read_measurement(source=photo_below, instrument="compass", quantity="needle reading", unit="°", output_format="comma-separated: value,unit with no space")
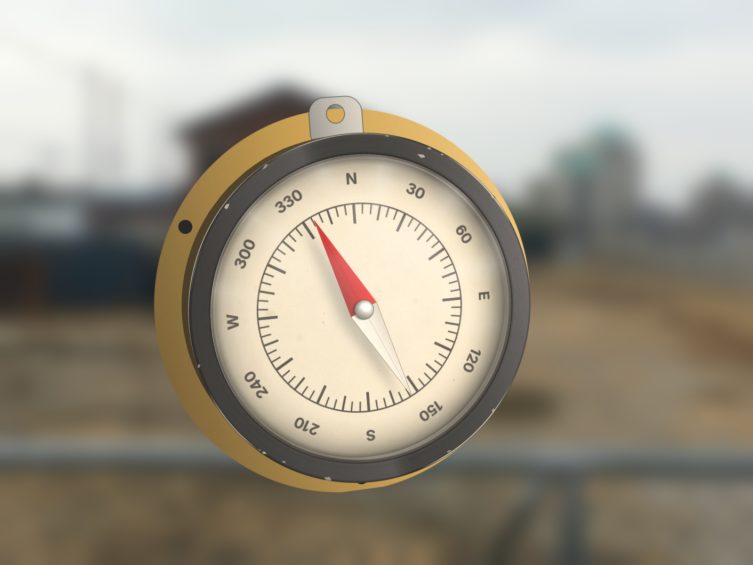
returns 335,°
